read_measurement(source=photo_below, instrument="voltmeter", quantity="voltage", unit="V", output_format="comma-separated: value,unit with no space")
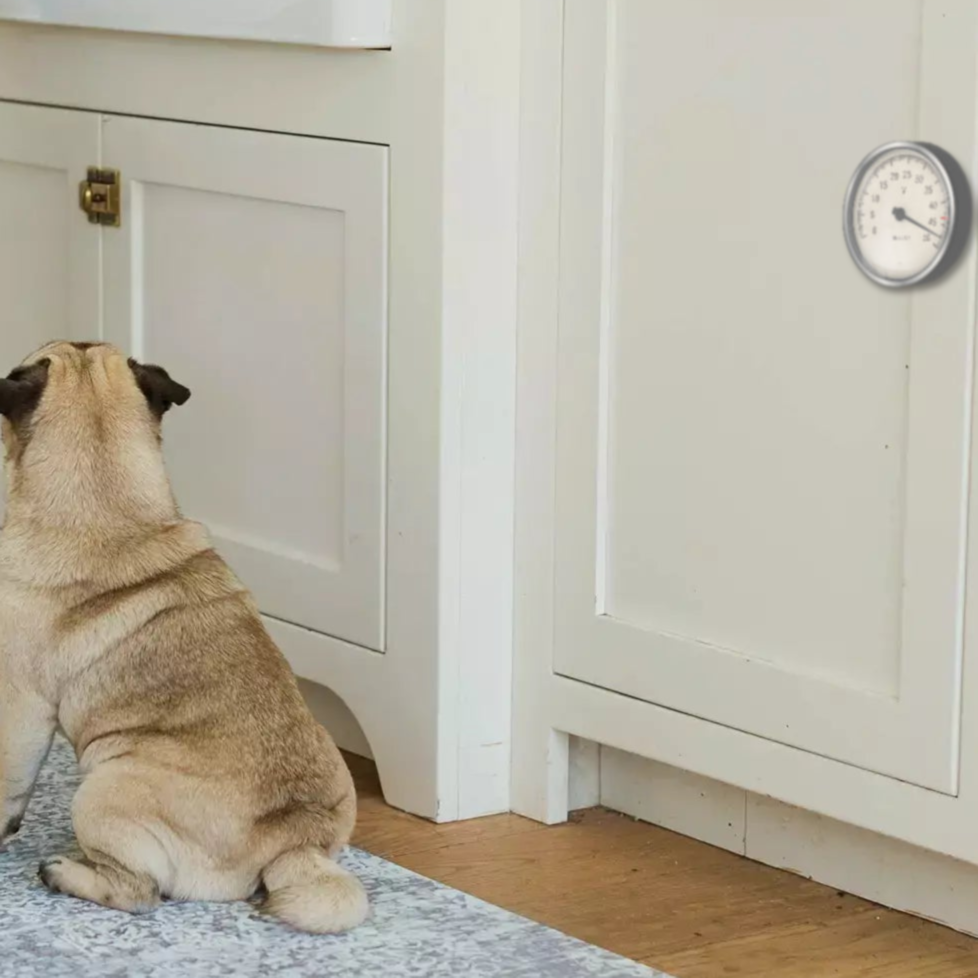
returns 47.5,V
